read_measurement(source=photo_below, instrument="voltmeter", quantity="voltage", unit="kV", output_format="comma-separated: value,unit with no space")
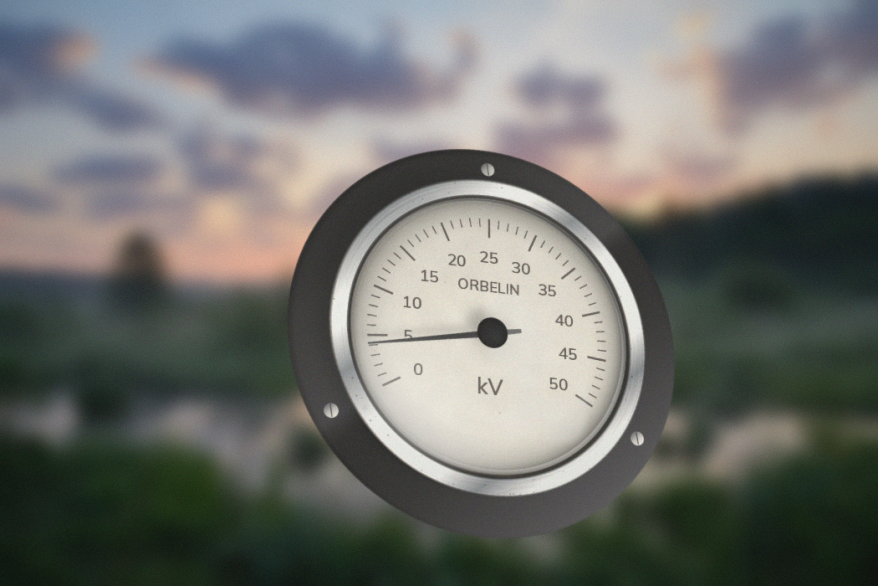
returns 4,kV
